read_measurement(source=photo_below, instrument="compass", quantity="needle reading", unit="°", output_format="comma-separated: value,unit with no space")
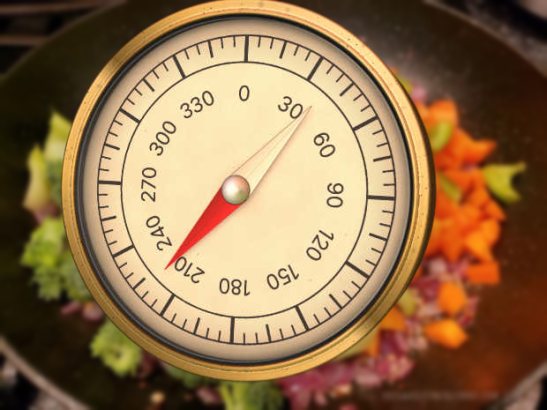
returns 220,°
